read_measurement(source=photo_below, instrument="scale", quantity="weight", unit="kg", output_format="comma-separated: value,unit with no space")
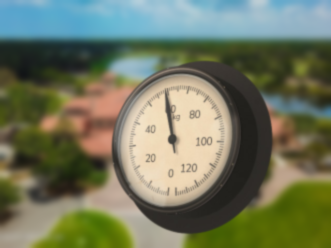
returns 60,kg
